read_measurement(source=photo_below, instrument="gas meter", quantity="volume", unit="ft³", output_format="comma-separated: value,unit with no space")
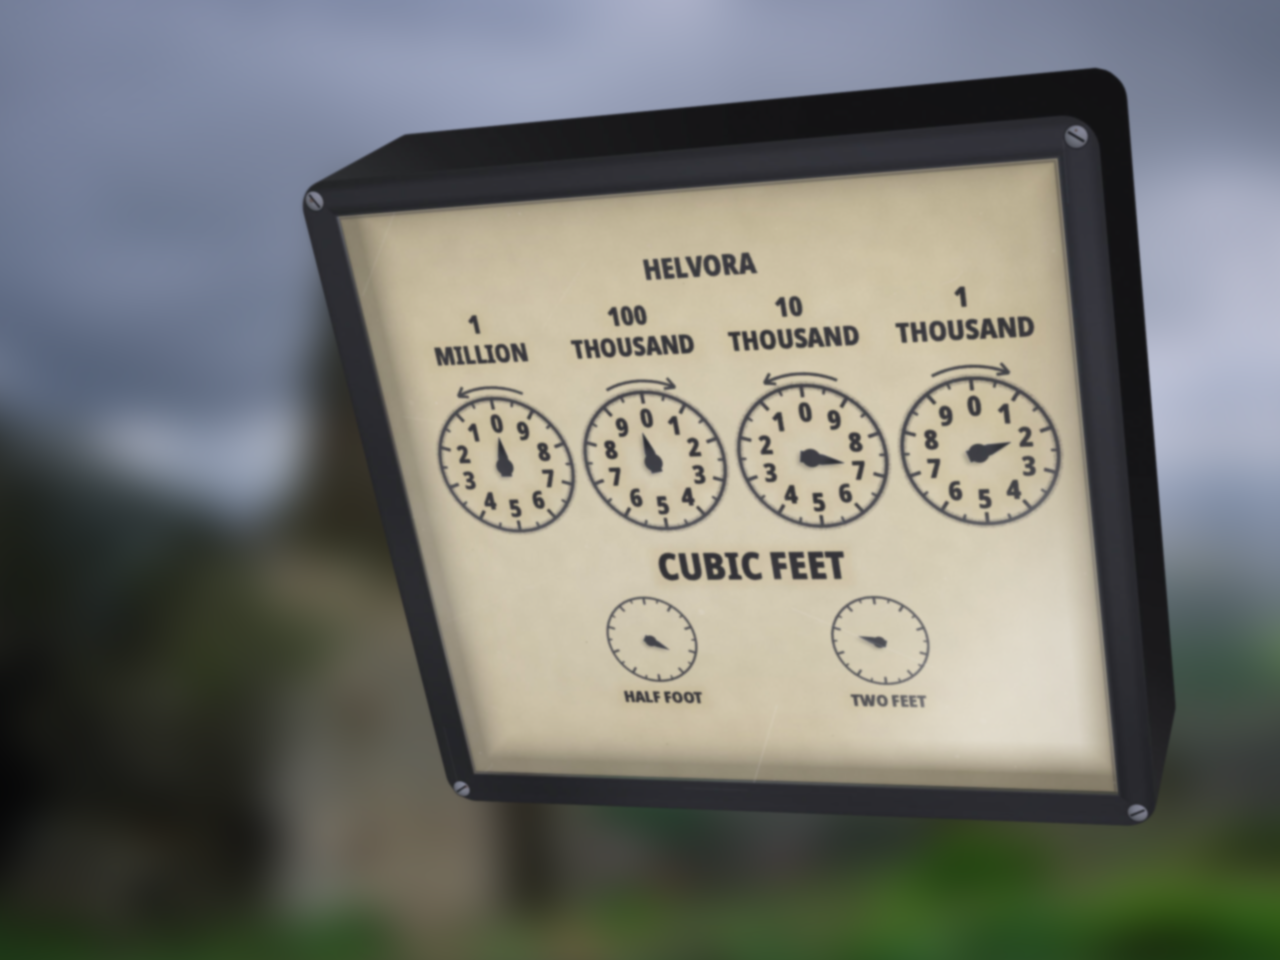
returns 997200,ft³
